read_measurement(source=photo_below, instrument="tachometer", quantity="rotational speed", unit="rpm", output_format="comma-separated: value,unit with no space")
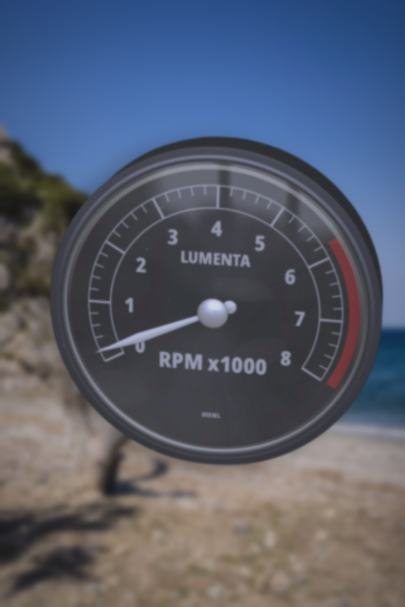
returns 200,rpm
